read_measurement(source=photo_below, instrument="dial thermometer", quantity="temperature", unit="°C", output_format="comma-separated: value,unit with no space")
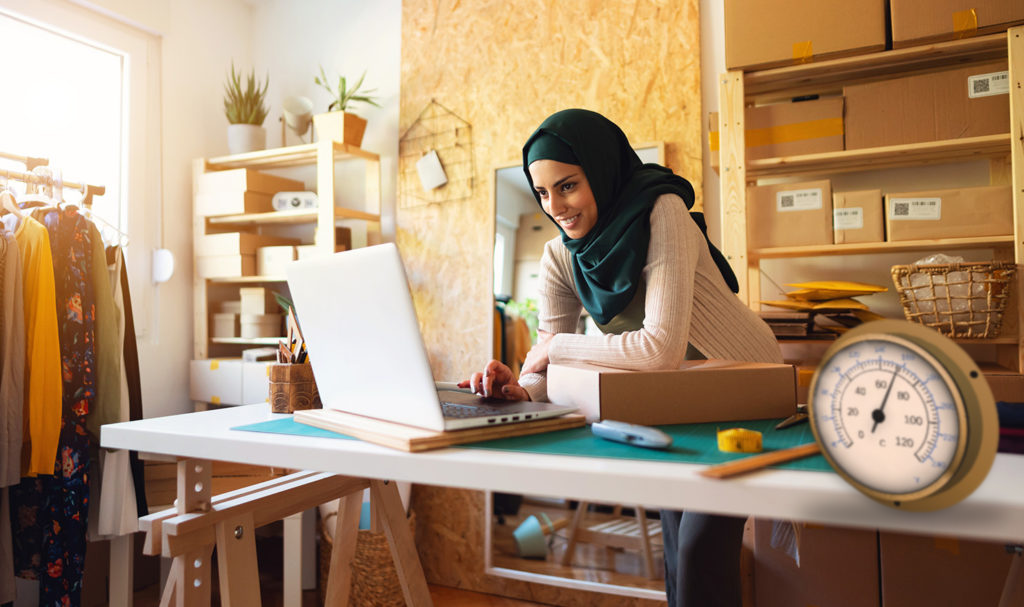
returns 70,°C
